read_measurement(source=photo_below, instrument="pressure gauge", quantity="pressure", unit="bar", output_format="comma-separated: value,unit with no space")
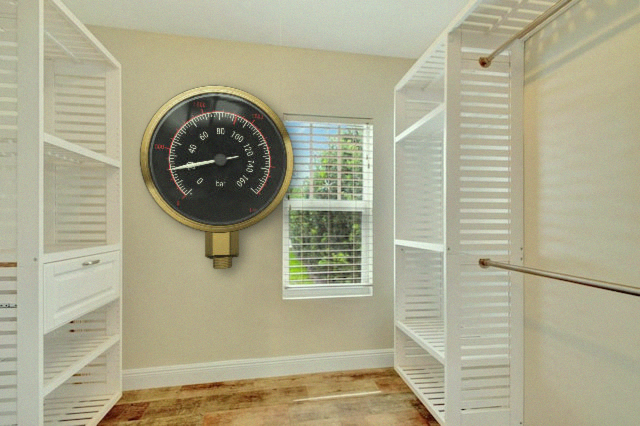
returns 20,bar
